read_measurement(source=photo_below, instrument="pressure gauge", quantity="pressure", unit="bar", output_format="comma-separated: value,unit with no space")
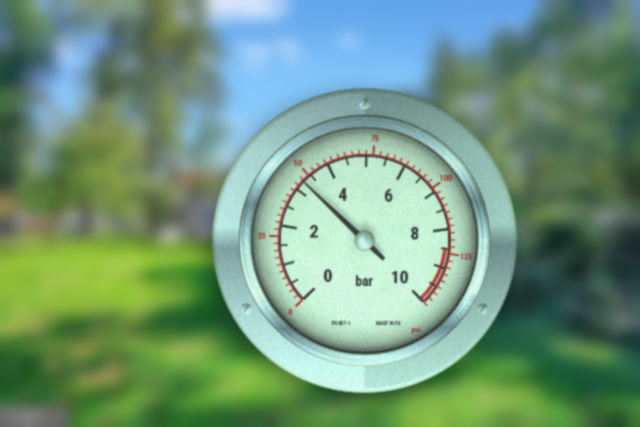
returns 3.25,bar
